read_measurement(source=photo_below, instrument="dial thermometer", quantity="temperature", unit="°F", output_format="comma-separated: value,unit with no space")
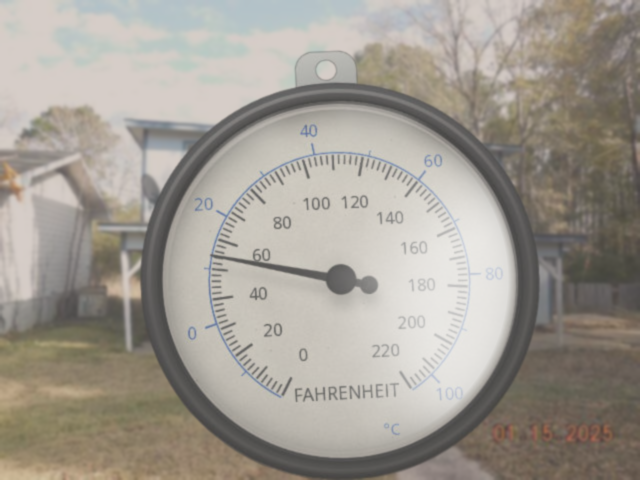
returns 54,°F
